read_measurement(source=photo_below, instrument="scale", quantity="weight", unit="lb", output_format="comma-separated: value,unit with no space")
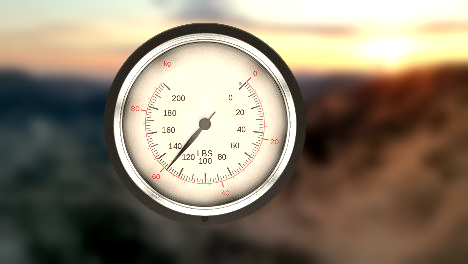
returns 130,lb
